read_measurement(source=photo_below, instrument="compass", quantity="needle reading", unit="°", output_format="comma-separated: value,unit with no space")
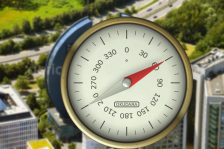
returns 60,°
